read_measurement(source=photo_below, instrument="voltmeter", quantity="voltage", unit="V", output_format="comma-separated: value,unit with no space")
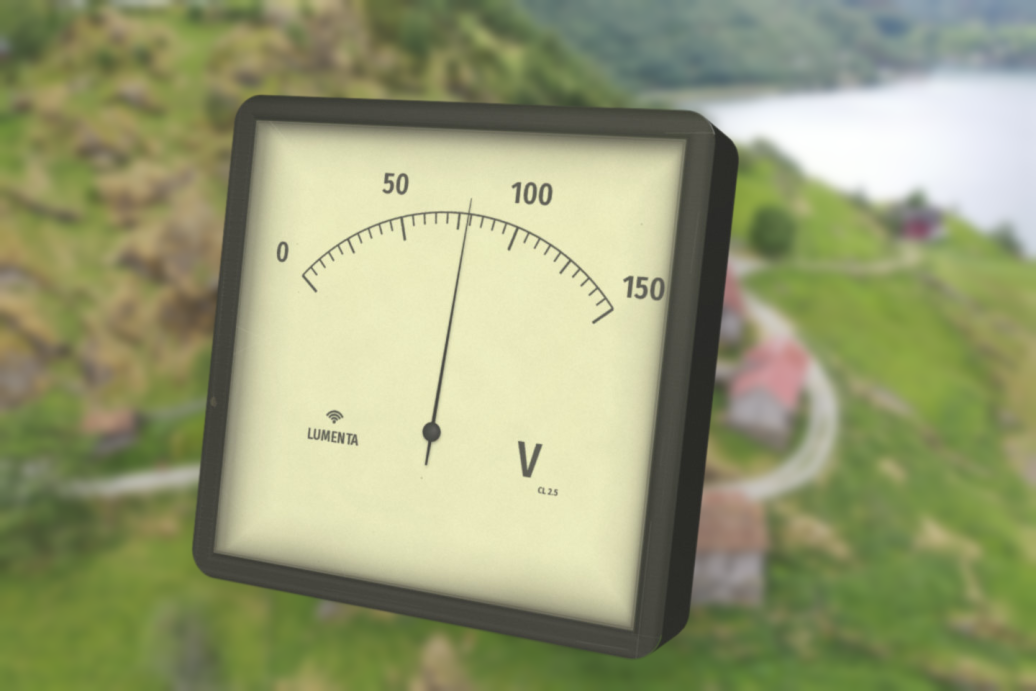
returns 80,V
